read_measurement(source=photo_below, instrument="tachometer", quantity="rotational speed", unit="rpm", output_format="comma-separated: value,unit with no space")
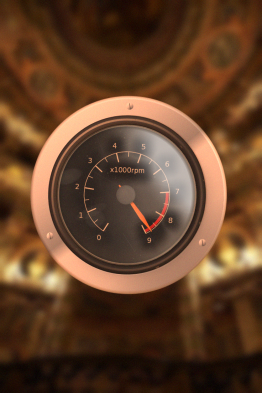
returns 8750,rpm
